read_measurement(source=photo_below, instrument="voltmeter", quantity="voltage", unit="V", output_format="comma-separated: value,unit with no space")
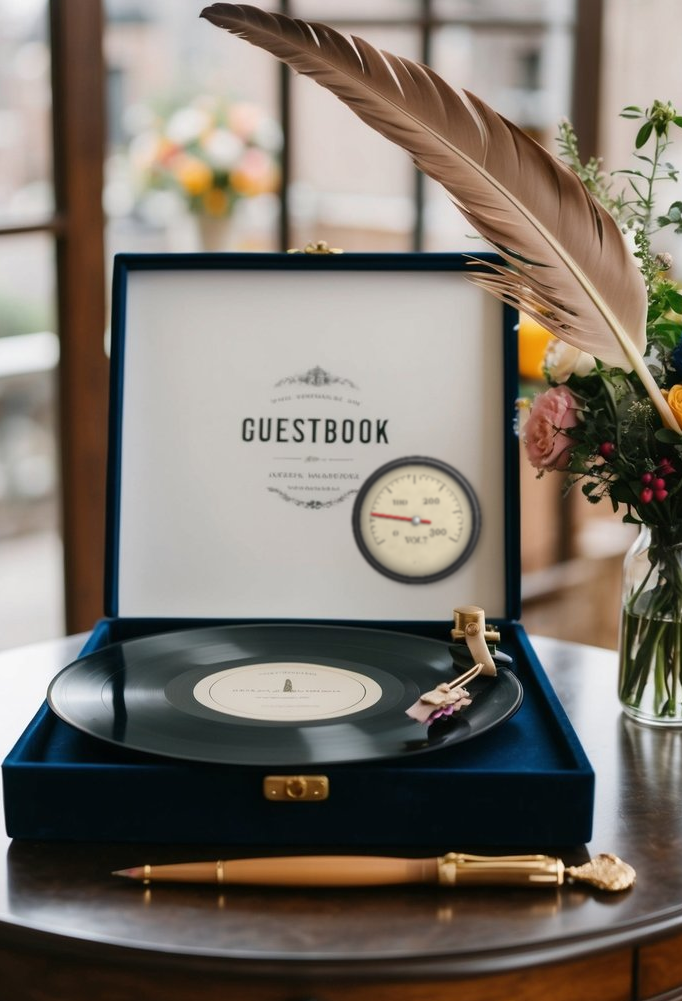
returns 50,V
